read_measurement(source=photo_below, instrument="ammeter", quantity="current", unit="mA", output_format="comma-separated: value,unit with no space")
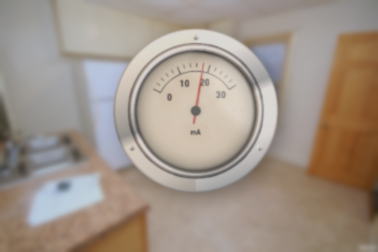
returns 18,mA
